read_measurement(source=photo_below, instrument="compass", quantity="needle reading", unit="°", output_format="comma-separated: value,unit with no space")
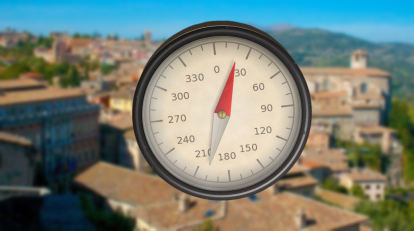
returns 20,°
